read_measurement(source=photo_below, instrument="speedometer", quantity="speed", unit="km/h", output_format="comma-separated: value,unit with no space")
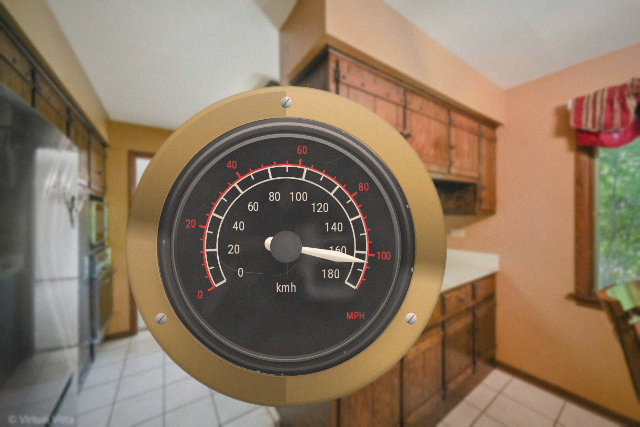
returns 165,km/h
